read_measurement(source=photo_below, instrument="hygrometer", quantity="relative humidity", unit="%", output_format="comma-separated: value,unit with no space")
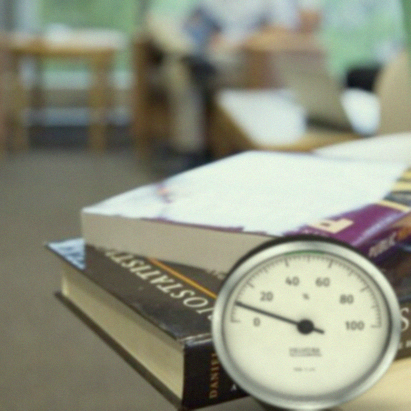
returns 10,%
